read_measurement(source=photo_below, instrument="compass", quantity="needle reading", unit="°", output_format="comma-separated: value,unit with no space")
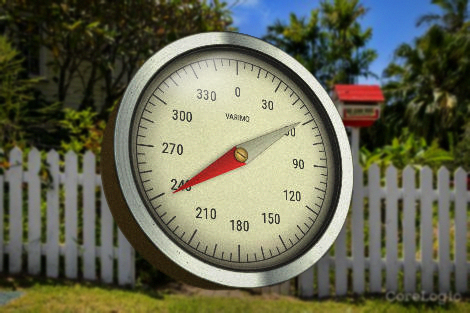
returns 237.5,°
